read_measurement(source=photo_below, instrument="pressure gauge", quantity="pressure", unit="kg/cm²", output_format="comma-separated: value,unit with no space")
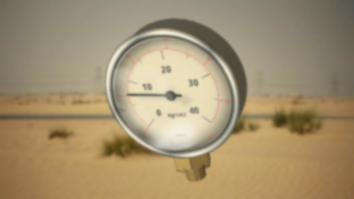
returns 7.5,kg/cm²
